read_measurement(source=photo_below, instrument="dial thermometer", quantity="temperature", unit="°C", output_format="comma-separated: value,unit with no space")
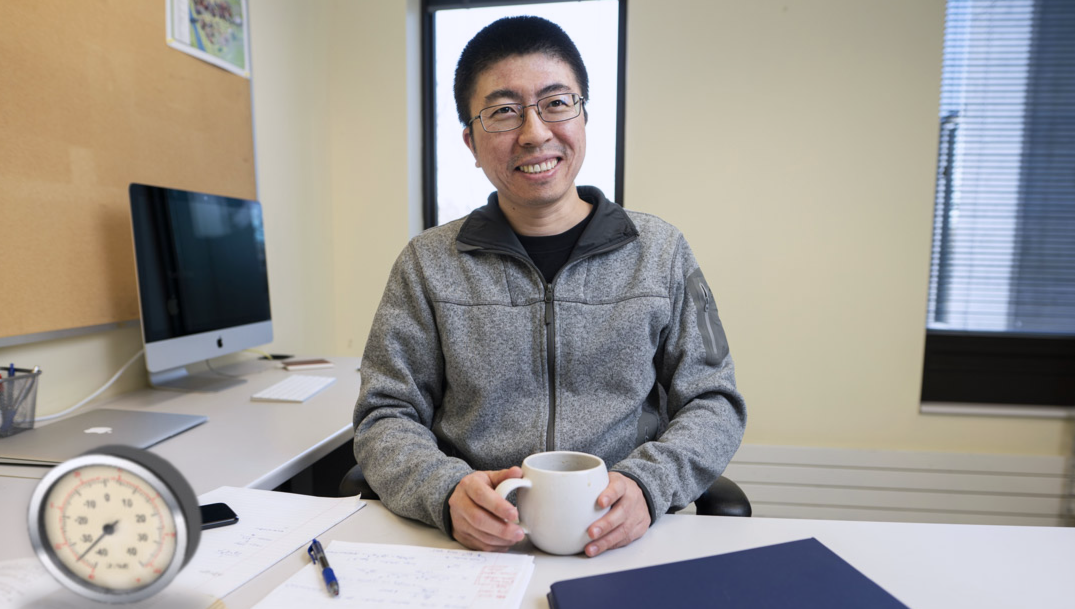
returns -35,°C
